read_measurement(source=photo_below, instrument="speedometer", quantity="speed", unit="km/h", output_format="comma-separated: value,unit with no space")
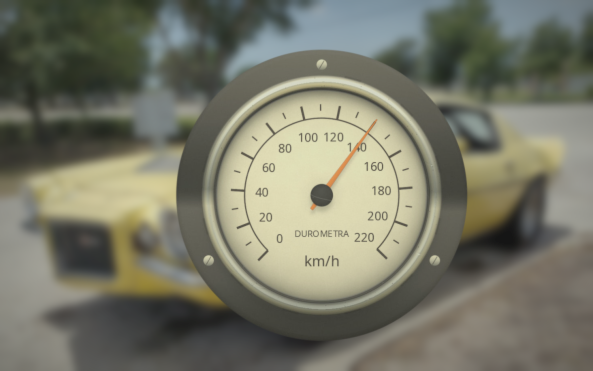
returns 140,km/h
